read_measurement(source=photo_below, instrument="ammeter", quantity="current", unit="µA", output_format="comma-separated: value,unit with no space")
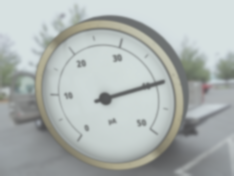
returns 40,µA
